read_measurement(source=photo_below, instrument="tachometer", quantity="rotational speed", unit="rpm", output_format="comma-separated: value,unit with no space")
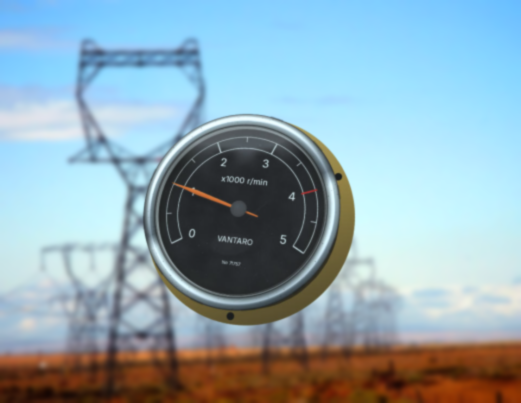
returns 1000,rpm
